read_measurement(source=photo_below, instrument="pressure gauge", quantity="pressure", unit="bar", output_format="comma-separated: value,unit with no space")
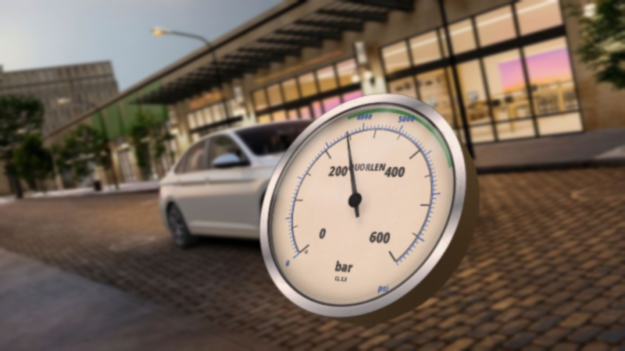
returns 250,bar
